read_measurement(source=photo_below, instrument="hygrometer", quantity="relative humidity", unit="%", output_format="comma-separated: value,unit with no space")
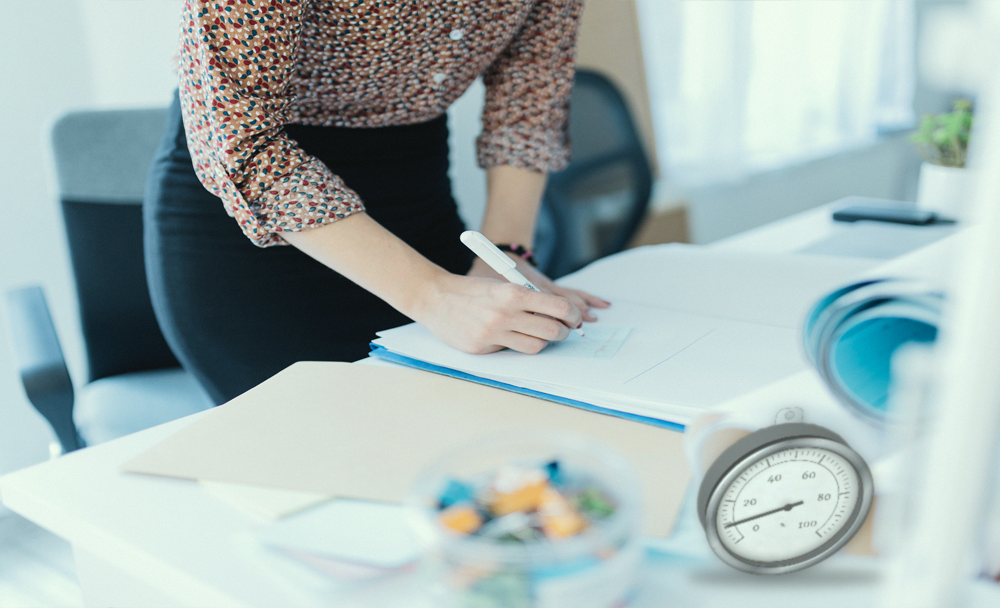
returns 10,%
